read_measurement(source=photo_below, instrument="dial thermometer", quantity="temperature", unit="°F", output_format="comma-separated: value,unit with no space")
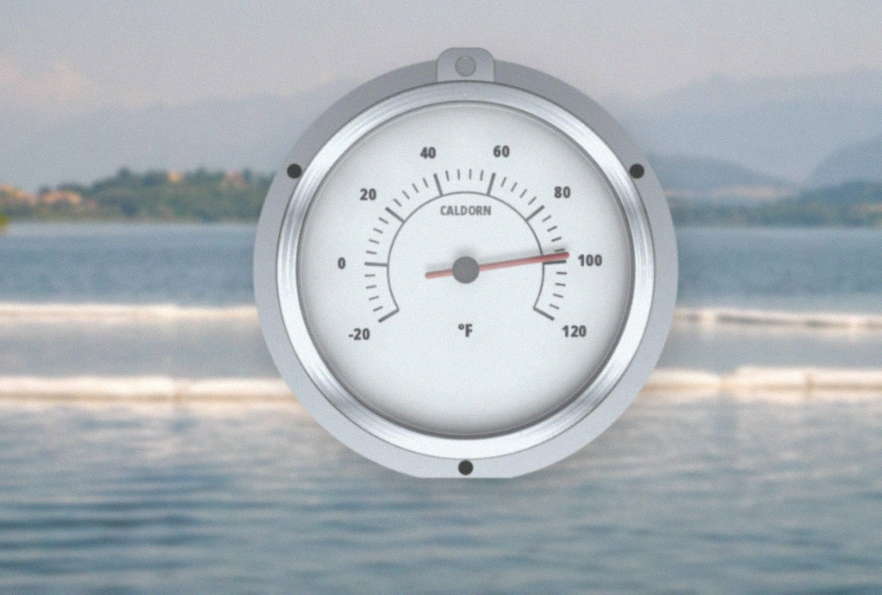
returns 98,°F
